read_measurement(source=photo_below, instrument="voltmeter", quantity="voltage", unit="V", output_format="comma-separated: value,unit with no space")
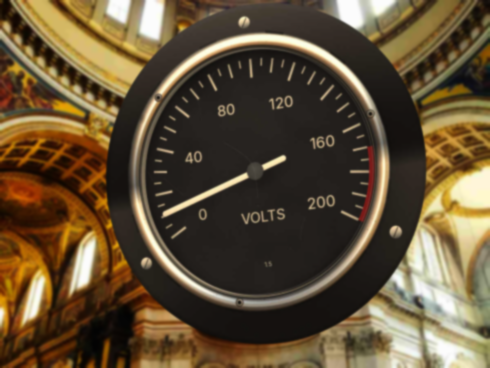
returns 10,V
